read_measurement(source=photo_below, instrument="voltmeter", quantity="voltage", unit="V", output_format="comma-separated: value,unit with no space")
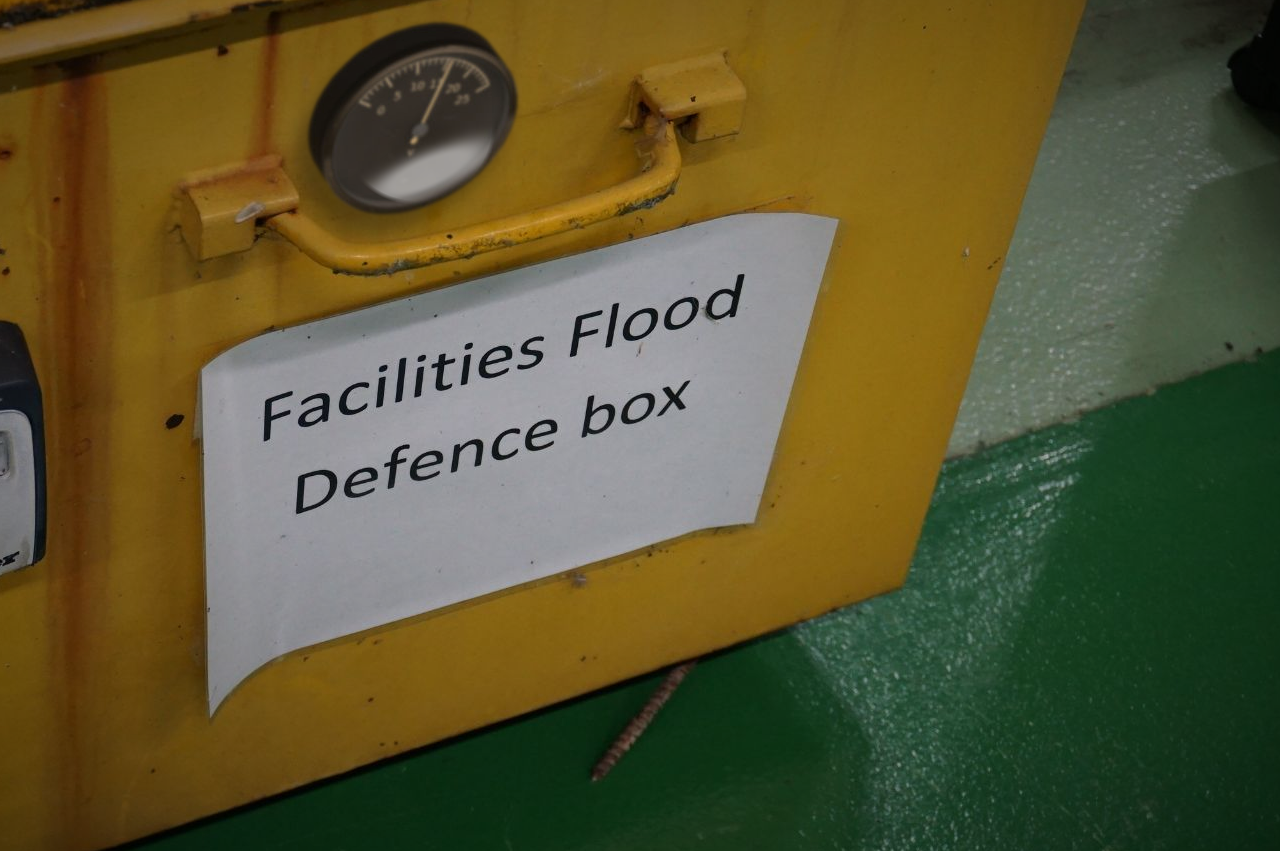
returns 15,V
